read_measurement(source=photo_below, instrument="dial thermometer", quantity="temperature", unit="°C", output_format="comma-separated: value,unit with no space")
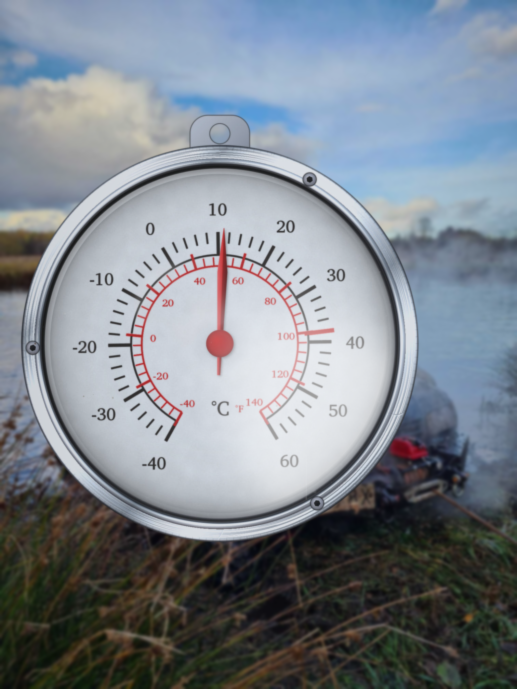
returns 11,°C
